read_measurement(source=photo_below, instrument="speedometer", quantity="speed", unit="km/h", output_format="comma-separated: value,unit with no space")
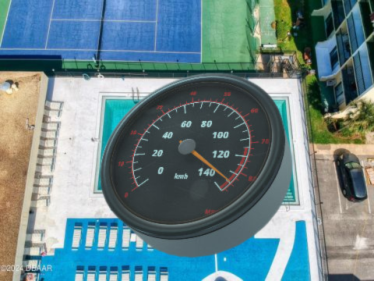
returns 135,km/h
